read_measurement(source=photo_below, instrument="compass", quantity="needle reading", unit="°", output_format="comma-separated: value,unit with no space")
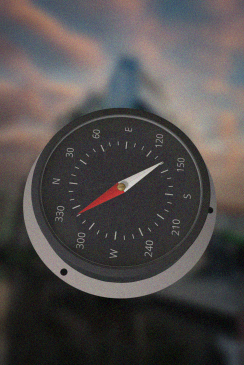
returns 320,°
